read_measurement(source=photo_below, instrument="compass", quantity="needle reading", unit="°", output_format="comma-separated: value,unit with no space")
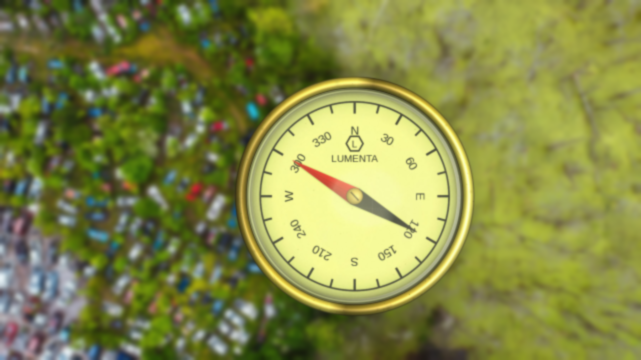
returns 300,°
